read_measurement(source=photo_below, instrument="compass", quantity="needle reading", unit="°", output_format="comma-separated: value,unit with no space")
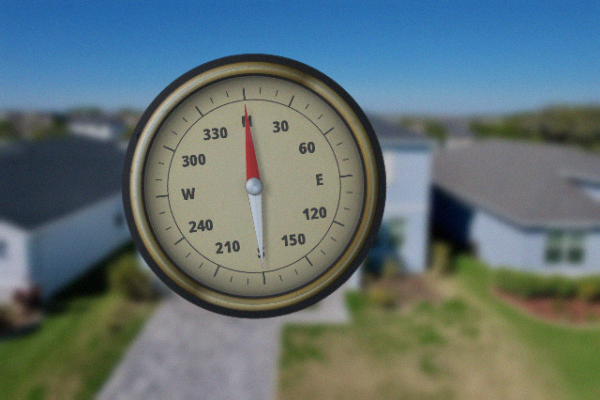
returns 0,°
